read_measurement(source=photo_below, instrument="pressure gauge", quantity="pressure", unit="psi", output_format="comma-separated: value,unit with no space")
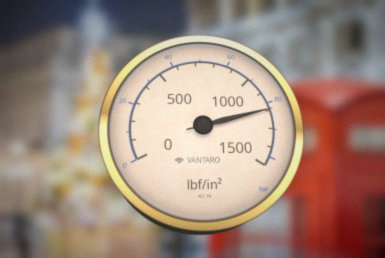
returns 1200,psi
